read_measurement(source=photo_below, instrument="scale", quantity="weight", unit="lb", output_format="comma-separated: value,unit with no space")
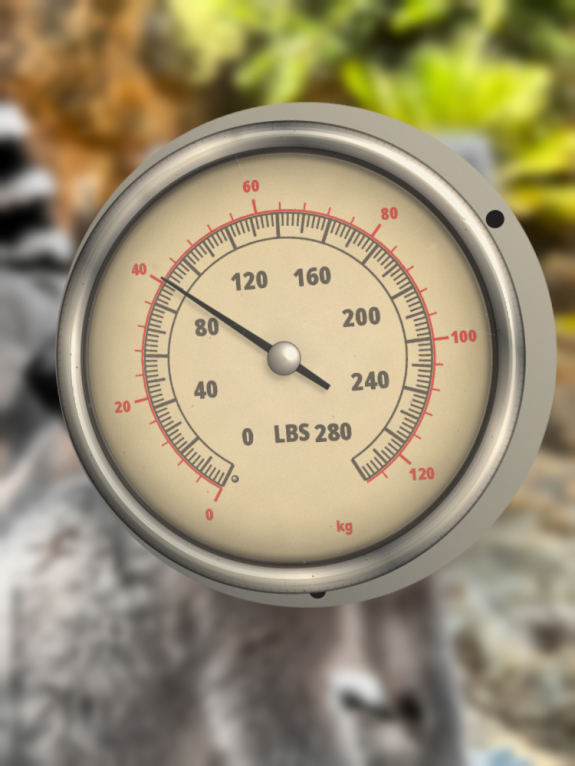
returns 90,lb
